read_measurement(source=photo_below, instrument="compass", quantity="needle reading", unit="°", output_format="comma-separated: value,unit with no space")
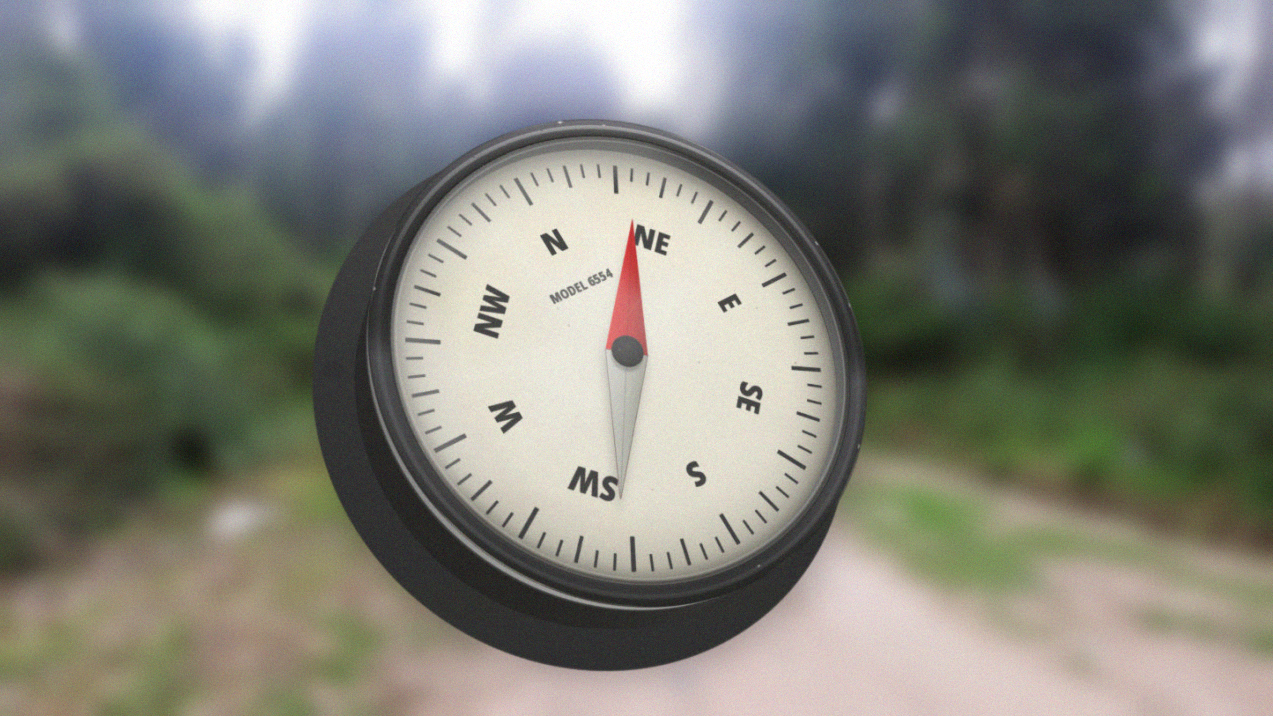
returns 35,°
